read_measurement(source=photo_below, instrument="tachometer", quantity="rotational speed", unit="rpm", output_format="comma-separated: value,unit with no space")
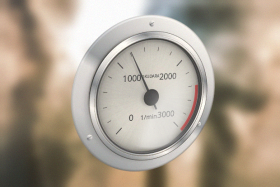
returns 1200,rpm
